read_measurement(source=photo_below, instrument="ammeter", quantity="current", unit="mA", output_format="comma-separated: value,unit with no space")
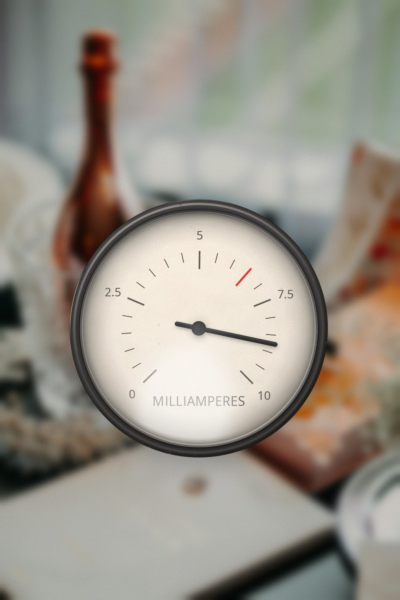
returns 8.75,mA
